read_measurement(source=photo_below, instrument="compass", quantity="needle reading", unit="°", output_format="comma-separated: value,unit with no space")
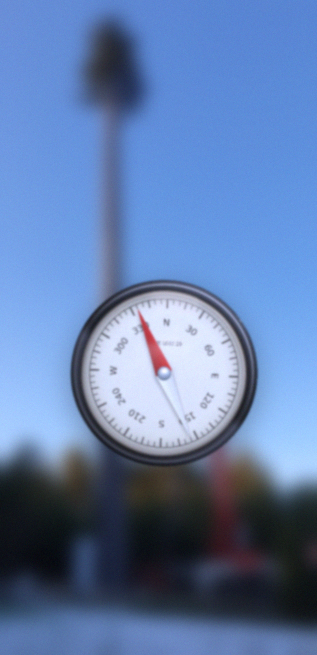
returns 335,°
